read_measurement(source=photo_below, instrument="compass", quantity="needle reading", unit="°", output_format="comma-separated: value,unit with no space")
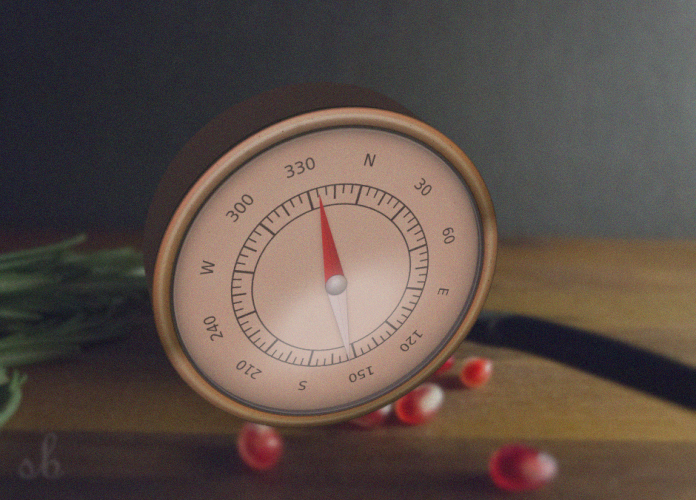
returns 335,°
